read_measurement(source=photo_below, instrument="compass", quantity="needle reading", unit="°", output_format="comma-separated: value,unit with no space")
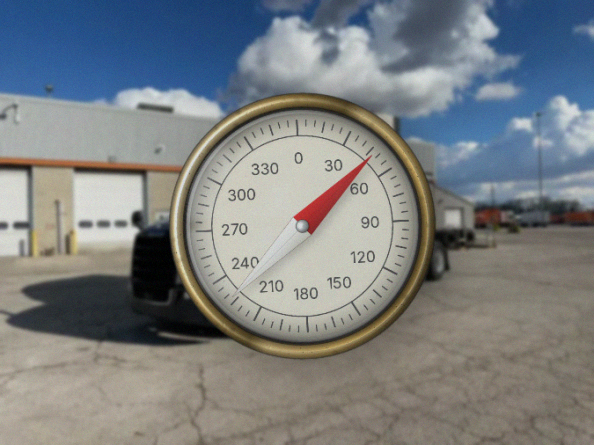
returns 47.5,°
